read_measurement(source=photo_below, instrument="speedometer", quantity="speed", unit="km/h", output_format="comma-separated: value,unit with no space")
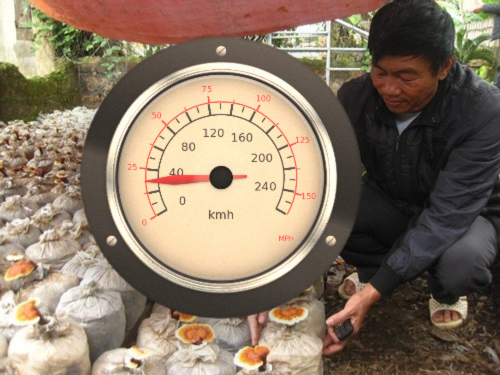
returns 30,km/h
